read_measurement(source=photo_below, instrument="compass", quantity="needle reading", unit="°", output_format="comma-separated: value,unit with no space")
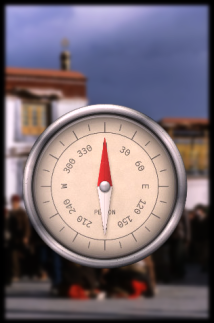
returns 0,°
